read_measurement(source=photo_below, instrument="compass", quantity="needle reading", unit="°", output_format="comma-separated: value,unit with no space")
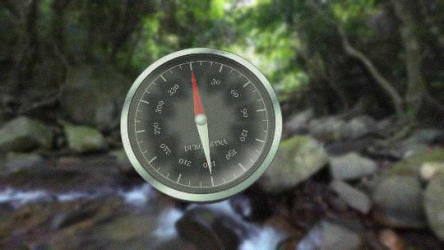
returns 0,°
